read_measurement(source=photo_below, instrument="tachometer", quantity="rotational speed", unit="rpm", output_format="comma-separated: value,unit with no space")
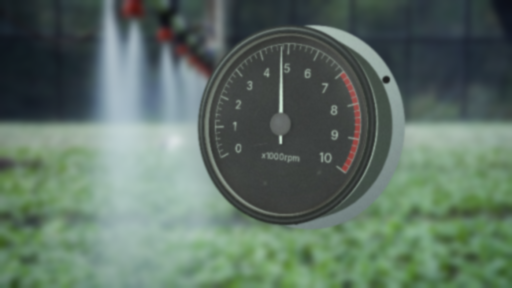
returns 4800,rpm
